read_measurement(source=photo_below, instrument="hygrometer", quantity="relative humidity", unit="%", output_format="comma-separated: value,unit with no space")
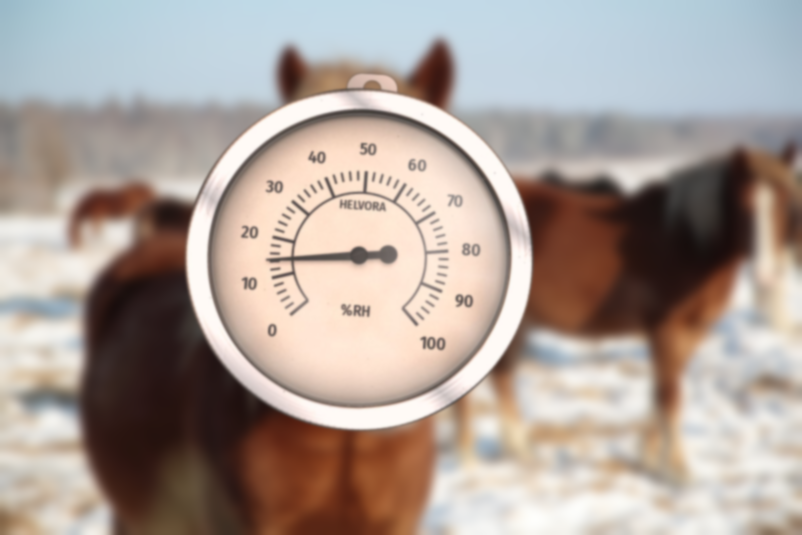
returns 14,%
